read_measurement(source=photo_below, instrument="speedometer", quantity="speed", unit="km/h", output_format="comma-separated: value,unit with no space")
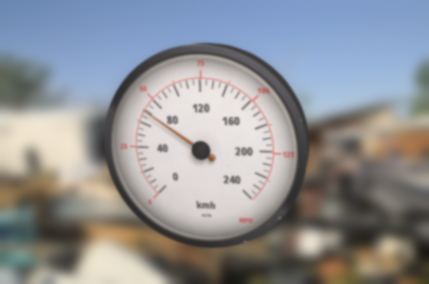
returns 70,km/h
